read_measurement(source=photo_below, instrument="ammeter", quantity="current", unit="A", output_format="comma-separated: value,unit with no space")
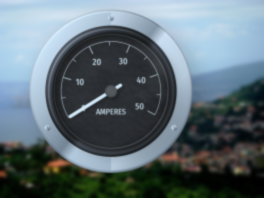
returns 0,A
